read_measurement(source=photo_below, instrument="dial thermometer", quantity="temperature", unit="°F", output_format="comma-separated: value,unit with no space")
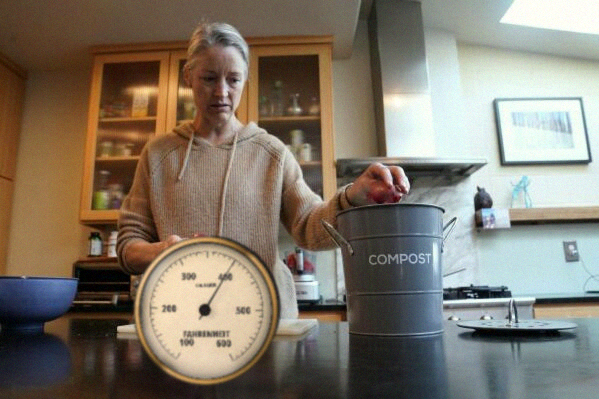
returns 400,°F
